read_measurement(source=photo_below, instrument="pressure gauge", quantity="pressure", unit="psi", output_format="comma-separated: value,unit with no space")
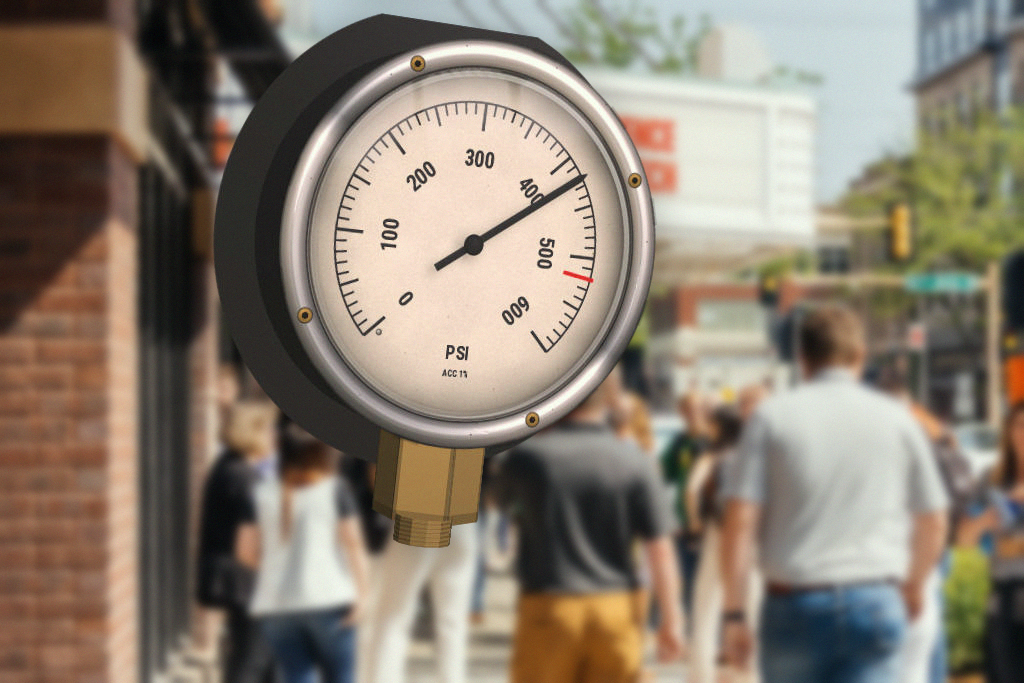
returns 420,psi
